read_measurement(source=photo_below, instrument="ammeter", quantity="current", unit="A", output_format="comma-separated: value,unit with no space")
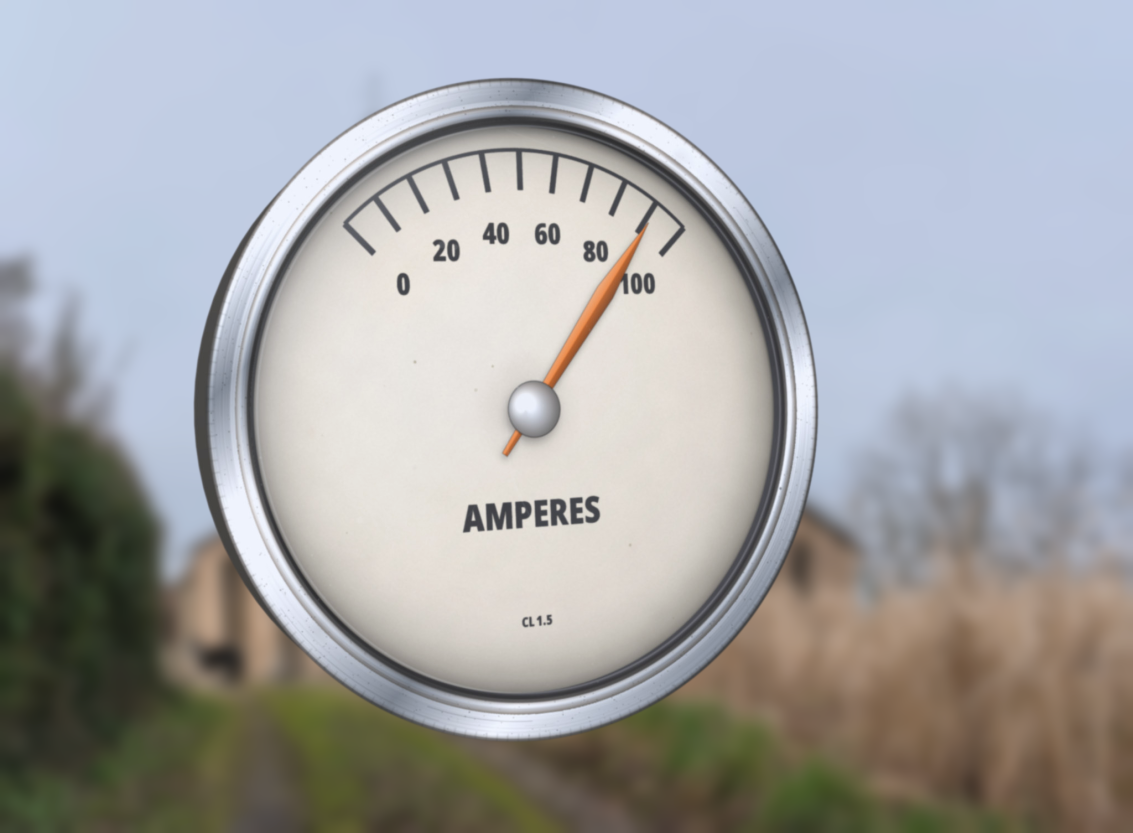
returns 90,A
